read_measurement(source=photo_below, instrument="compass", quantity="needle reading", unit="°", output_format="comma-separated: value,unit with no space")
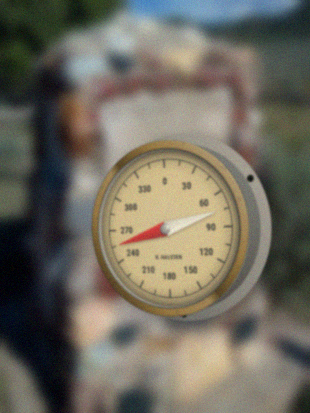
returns 255,°
